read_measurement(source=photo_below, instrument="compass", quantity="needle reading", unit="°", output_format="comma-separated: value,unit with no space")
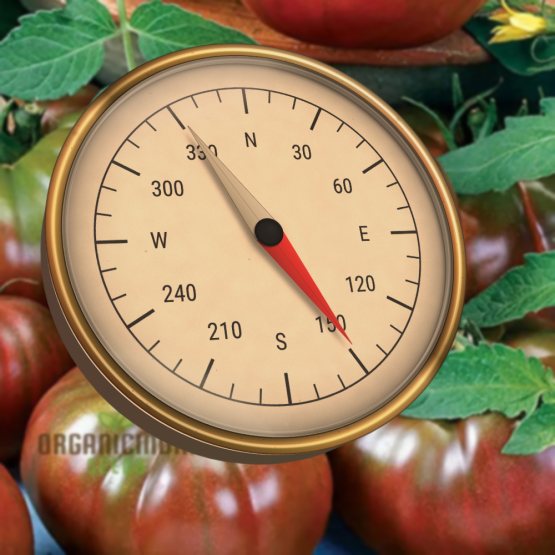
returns 150,°
